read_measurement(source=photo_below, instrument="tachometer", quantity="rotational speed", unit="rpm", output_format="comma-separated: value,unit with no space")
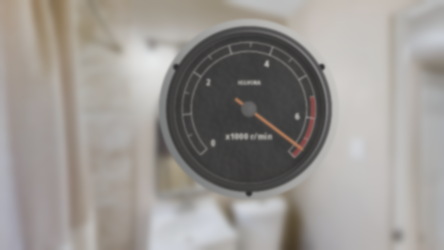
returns 6750,rpm
